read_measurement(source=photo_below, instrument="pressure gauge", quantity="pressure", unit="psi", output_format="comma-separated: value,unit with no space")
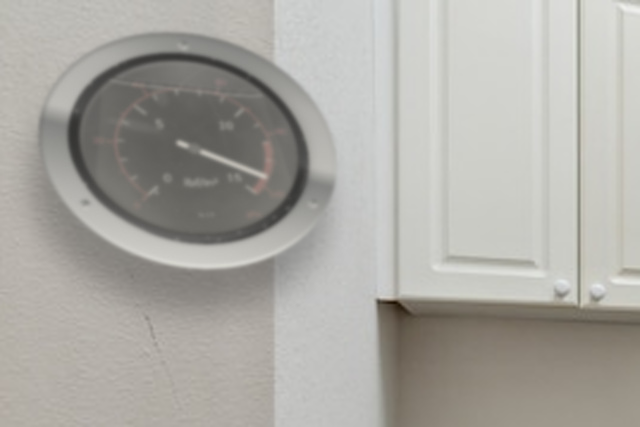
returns 14,psi
